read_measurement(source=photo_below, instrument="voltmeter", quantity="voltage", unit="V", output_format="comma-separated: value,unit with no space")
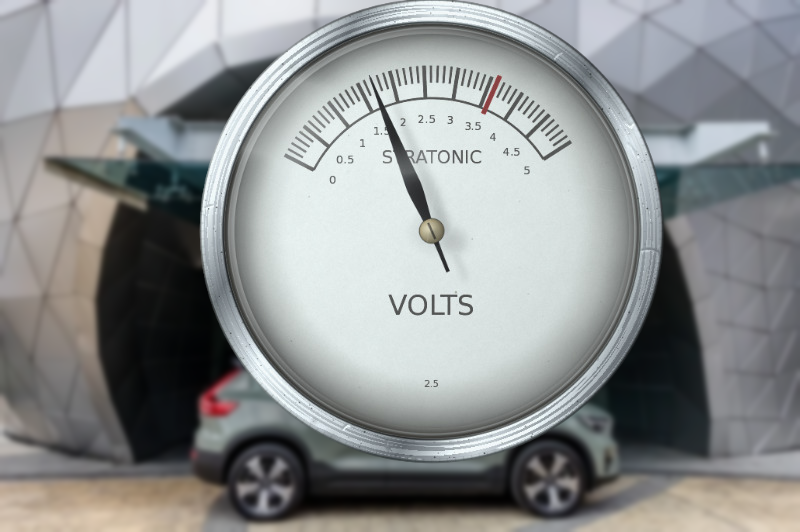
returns 1.7,V
